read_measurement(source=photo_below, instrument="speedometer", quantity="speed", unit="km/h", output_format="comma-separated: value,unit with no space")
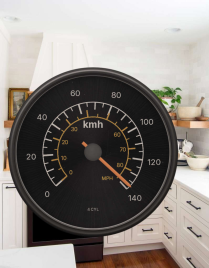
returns 137.5,km/h
